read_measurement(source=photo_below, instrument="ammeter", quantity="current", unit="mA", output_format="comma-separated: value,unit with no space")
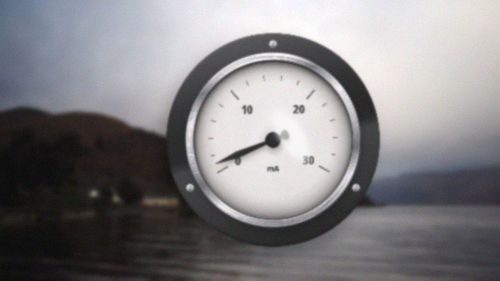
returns 1,mA
